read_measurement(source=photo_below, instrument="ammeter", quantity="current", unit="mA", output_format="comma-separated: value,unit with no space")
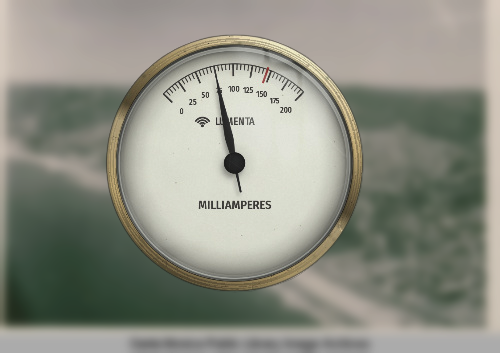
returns 75,mA
